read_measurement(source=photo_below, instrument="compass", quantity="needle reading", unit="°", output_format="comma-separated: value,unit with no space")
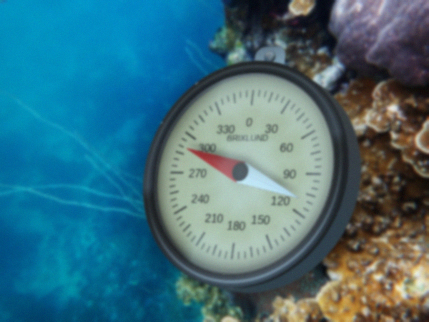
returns 290,°
